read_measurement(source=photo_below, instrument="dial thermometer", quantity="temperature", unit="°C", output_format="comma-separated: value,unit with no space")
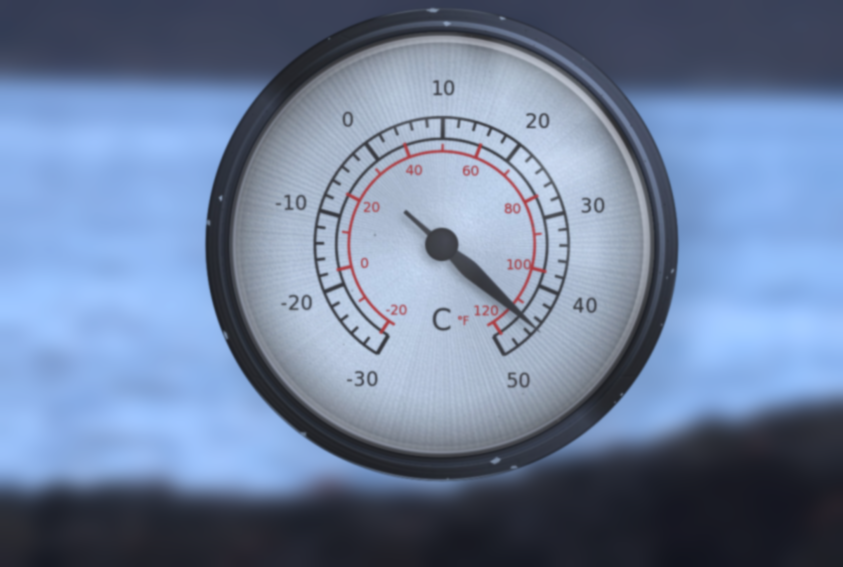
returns 45,°C
